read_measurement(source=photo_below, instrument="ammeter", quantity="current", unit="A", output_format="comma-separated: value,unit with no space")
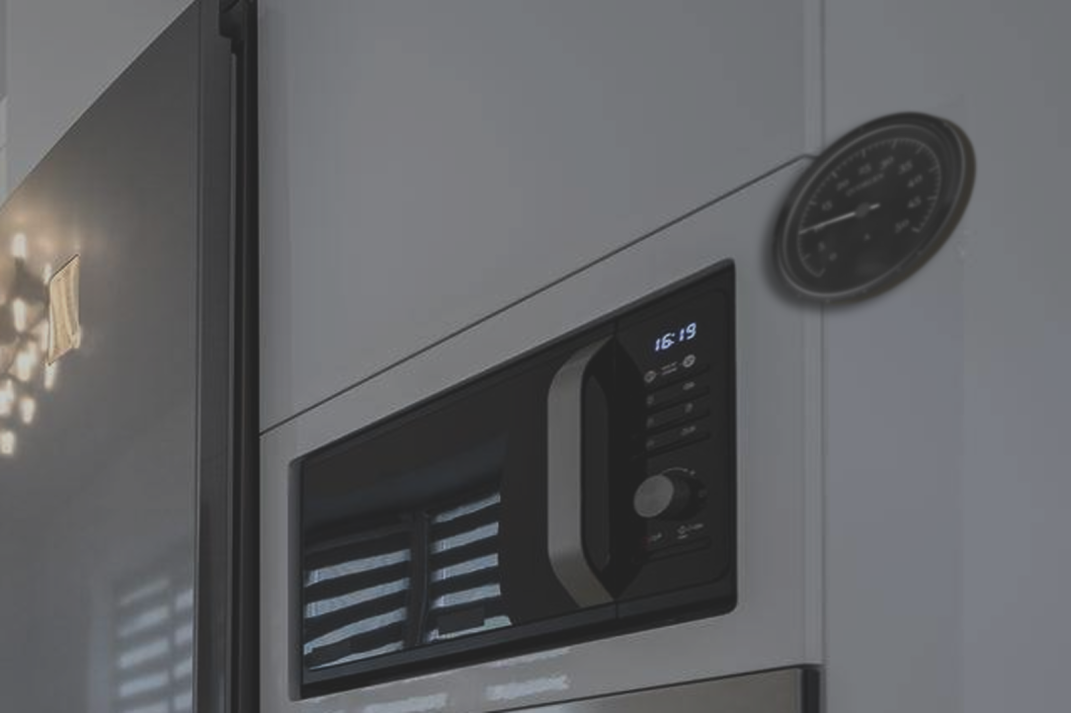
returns 10,A
